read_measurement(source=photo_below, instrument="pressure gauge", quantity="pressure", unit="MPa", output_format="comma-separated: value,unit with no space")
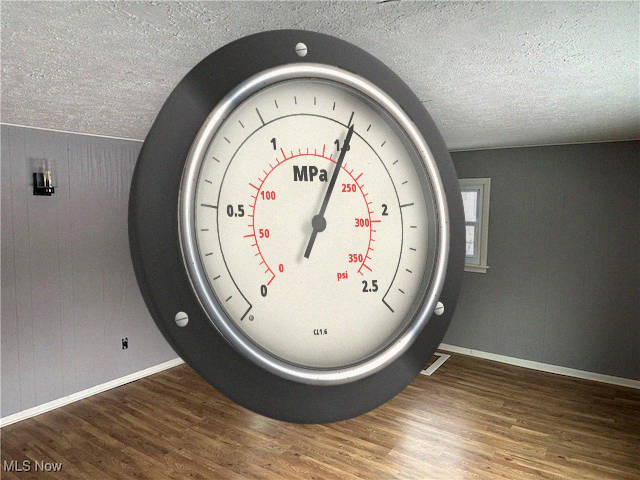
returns 1.5,MPa
